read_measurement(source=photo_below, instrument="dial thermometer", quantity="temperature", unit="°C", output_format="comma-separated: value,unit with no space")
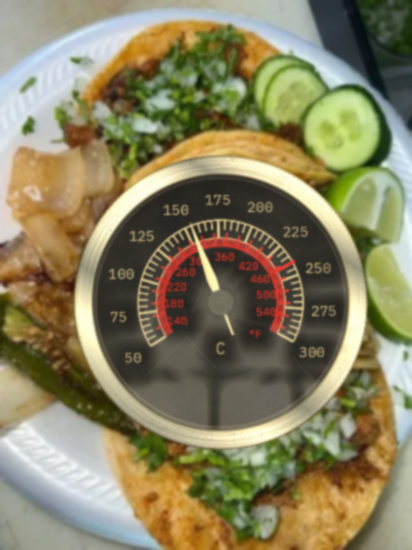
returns 155,°C
